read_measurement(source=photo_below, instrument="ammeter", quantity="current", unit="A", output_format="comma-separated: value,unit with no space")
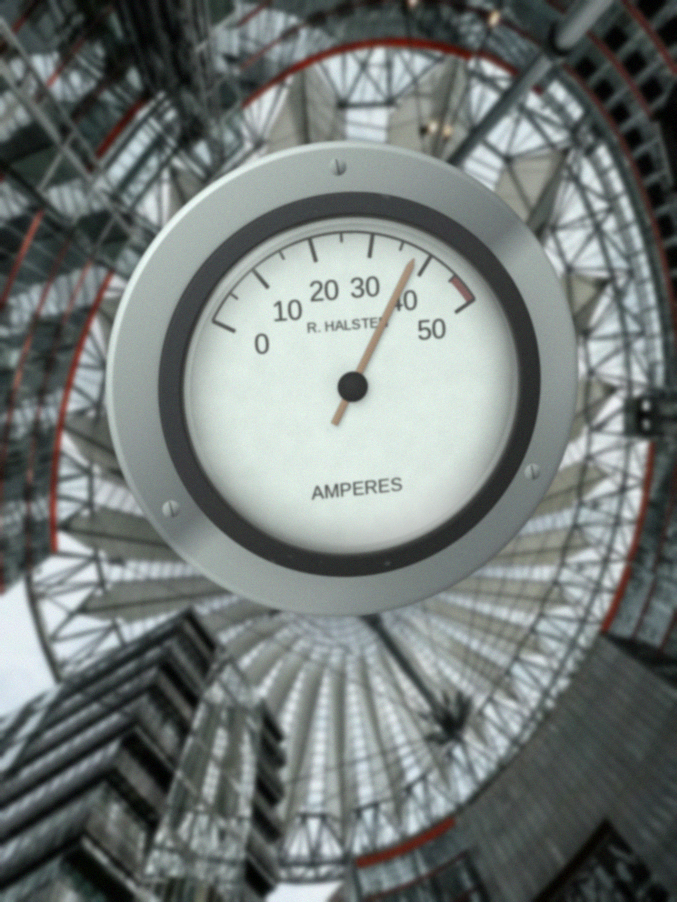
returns 37.5,A
